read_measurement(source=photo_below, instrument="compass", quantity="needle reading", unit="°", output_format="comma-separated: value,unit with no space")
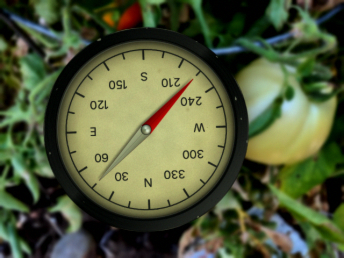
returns 225,°
